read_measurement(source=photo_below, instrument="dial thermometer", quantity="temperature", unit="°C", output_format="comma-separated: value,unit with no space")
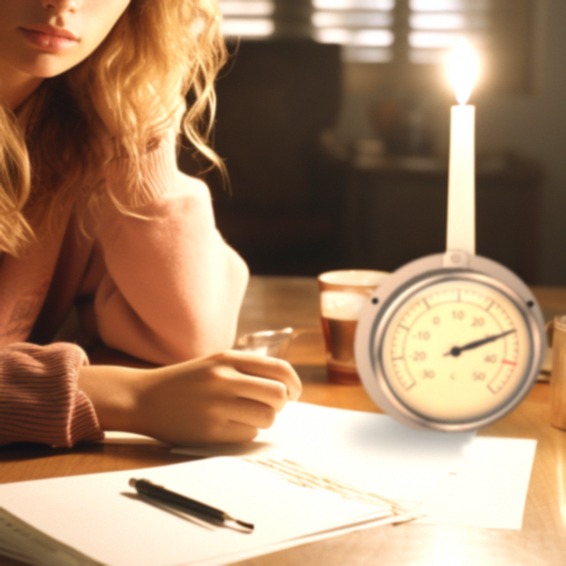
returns 30,°C
